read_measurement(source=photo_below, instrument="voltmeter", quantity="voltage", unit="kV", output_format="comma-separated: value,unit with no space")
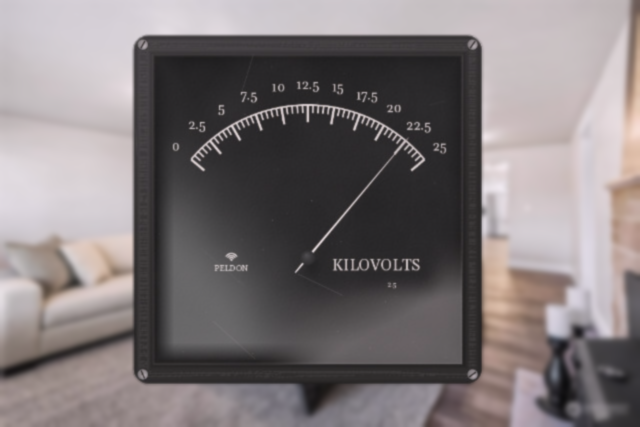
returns 22.5,kV
